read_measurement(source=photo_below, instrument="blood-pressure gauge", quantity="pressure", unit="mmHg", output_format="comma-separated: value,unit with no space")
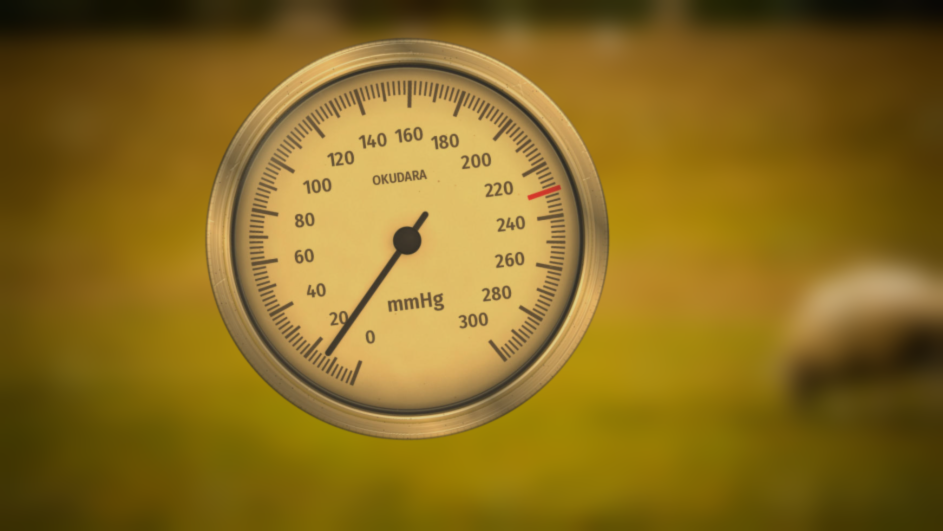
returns 14,mmHg
